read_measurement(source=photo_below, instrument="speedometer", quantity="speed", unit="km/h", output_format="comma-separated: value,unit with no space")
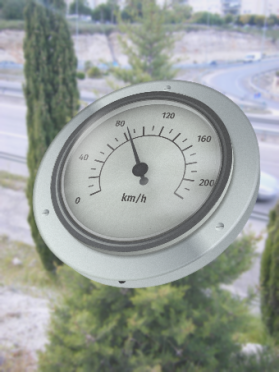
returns 85,km/h
